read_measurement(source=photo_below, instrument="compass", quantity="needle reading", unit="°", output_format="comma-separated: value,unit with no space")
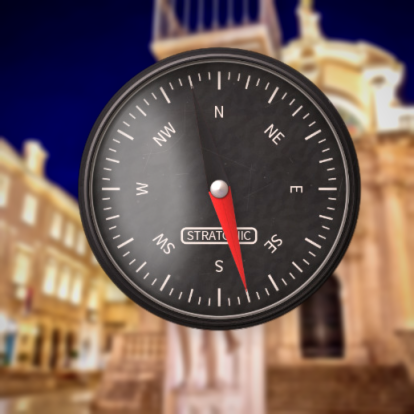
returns 165,°
